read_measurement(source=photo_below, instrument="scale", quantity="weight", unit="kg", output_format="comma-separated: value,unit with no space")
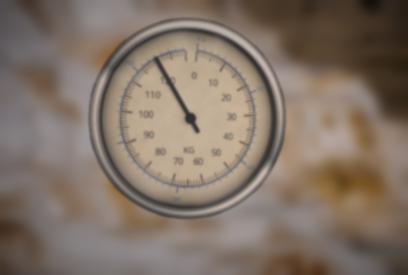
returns 120,kg
